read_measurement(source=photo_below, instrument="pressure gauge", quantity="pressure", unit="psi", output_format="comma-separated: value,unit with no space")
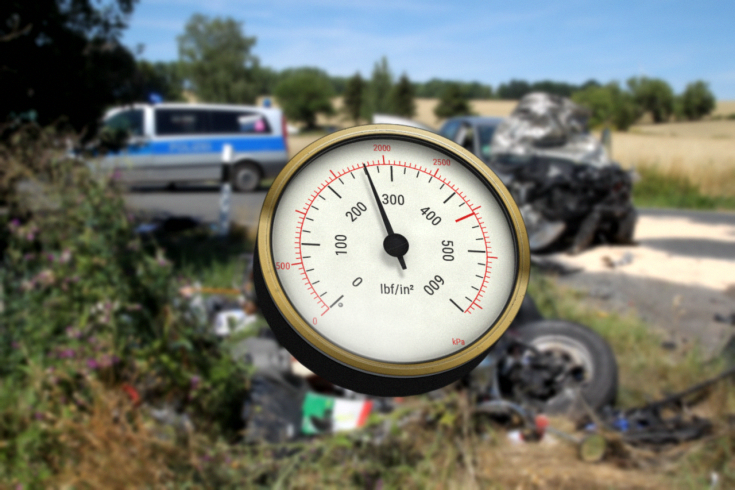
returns 260,psi
